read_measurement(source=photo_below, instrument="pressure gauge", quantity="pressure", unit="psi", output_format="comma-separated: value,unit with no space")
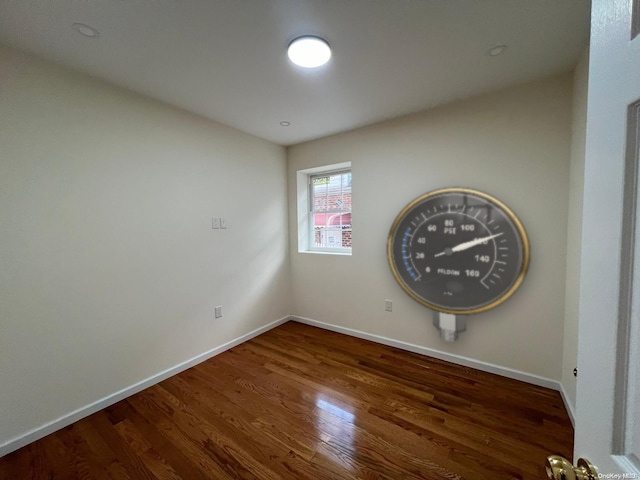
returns 120,psi
